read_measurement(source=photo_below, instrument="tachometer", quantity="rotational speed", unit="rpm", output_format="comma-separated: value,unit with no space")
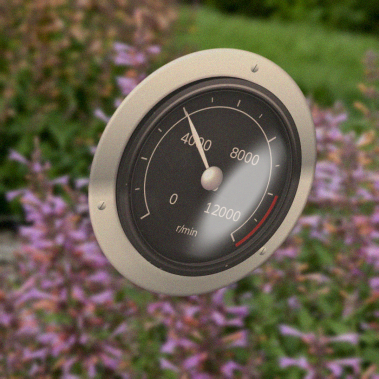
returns 4000,rpm
